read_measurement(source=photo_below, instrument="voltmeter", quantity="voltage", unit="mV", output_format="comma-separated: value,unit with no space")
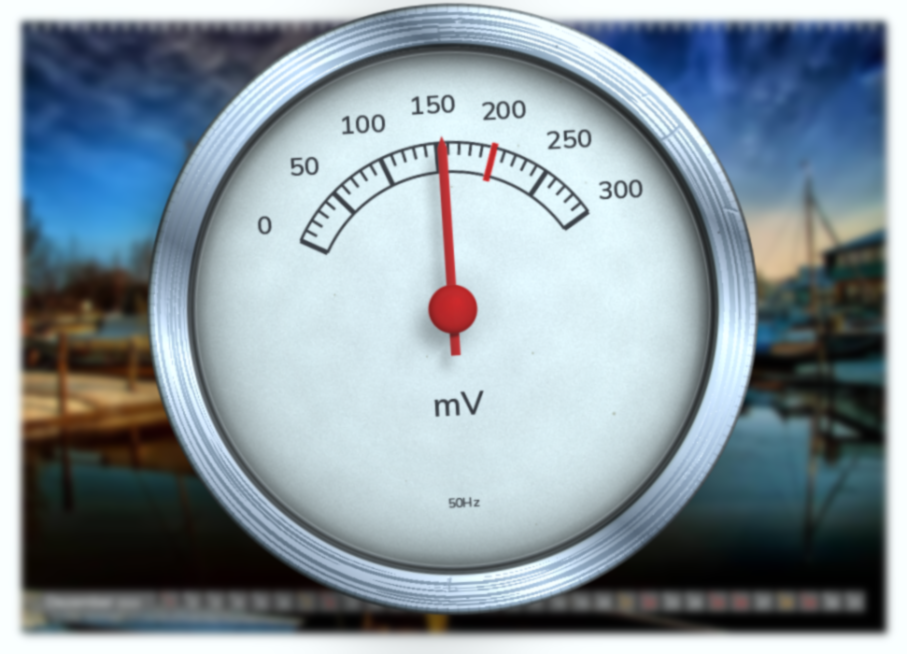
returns 155,mV
